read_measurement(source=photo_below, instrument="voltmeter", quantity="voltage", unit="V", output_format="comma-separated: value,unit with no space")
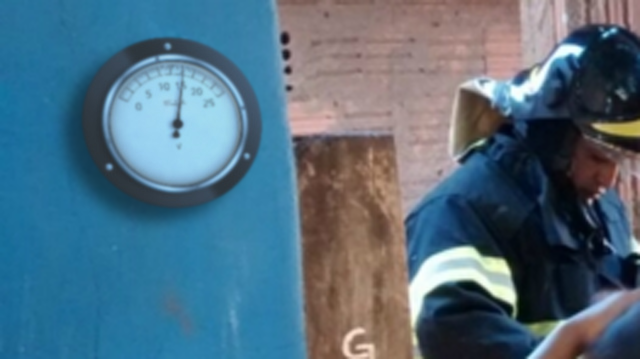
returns 15,V
